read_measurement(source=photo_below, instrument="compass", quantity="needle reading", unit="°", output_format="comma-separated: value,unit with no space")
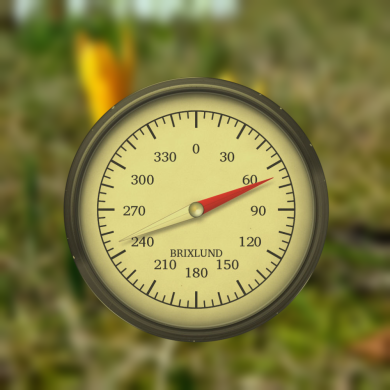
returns 67.5,°
